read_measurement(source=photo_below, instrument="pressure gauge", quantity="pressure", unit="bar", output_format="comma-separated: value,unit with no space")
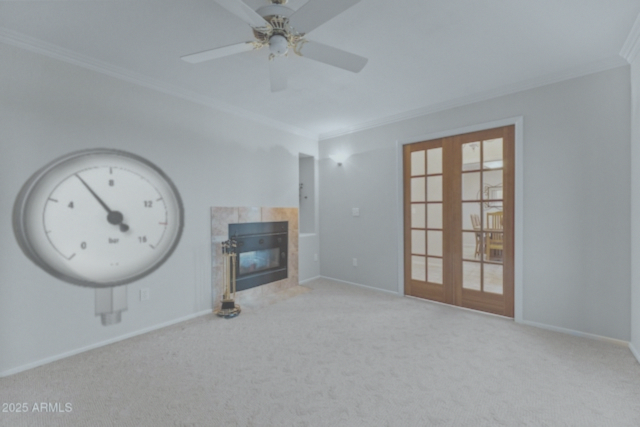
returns 6,bar
